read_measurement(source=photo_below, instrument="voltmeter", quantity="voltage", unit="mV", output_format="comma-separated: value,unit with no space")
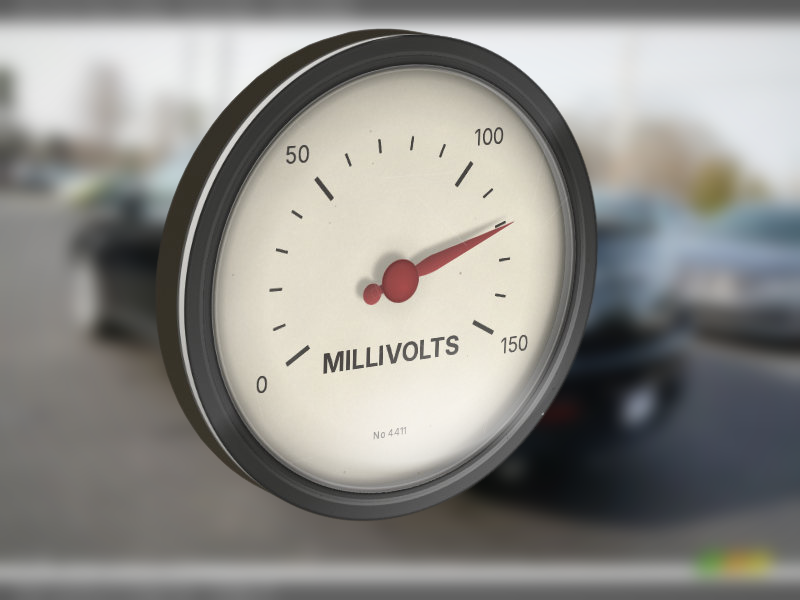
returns 120,mV
